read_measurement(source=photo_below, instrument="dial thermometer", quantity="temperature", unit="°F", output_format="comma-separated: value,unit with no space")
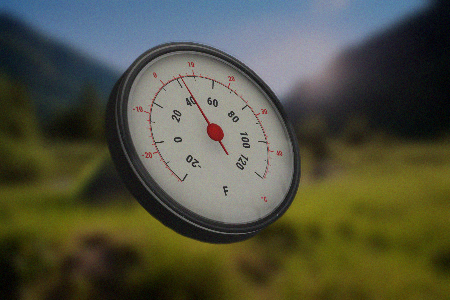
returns 40,°F
